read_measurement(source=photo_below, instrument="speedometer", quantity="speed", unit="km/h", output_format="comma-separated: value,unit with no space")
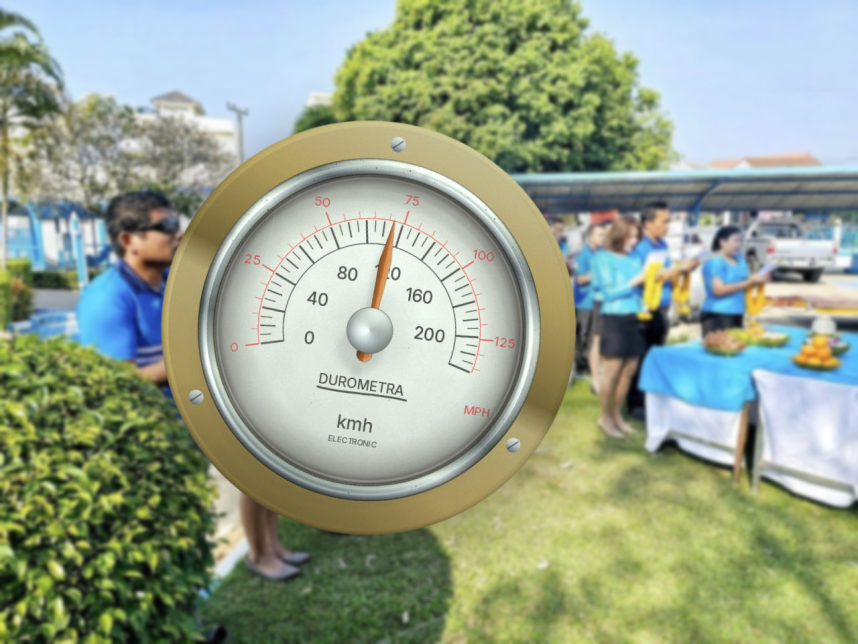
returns 115,km/h
